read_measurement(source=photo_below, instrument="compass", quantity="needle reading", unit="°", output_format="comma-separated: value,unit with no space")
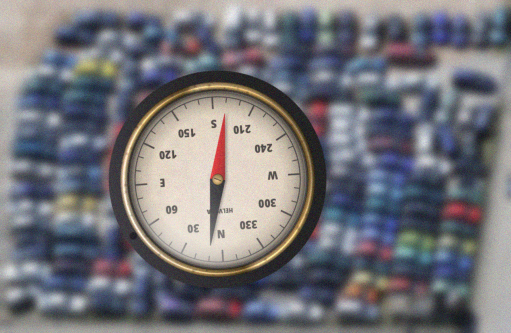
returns 190,°
